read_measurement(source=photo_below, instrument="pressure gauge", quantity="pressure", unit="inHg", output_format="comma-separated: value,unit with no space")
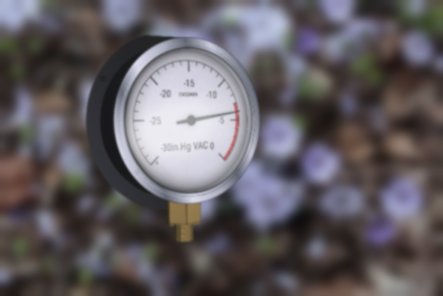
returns -6,inHg
